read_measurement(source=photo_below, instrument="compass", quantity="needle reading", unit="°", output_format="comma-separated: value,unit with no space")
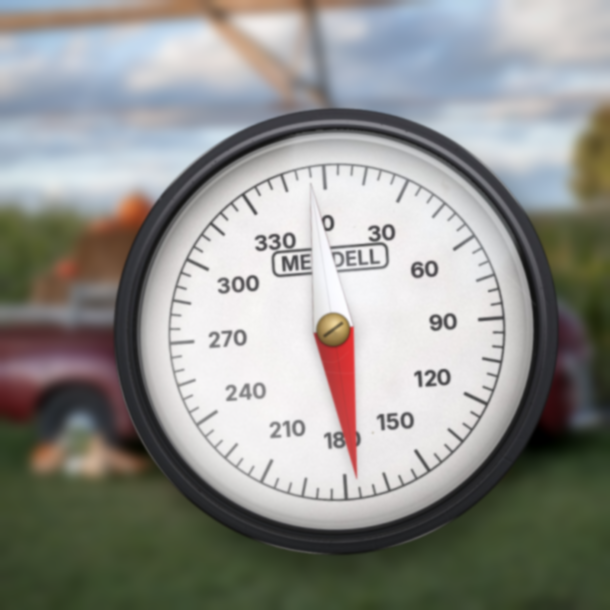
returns 175,°
